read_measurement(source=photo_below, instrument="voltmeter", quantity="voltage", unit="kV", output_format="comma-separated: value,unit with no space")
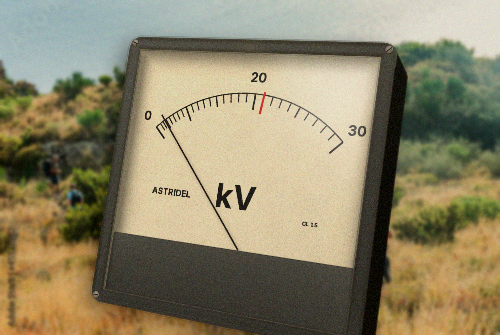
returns 5,kV
